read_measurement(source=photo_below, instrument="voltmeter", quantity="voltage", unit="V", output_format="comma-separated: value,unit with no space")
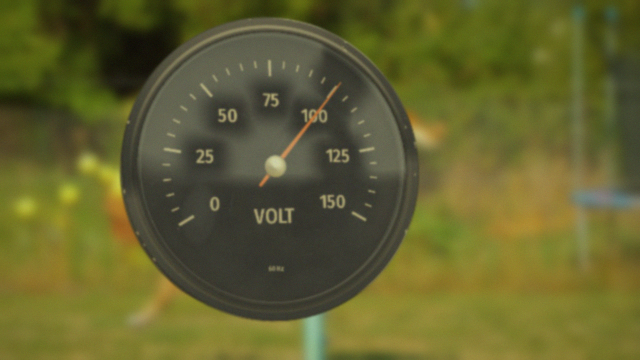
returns 100,V
